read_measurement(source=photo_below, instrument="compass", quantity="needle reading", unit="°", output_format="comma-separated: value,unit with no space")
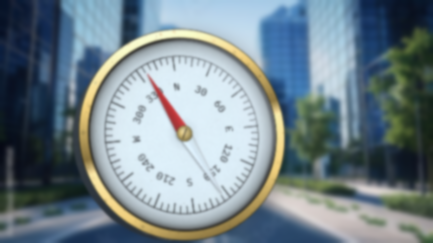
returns 335,°
